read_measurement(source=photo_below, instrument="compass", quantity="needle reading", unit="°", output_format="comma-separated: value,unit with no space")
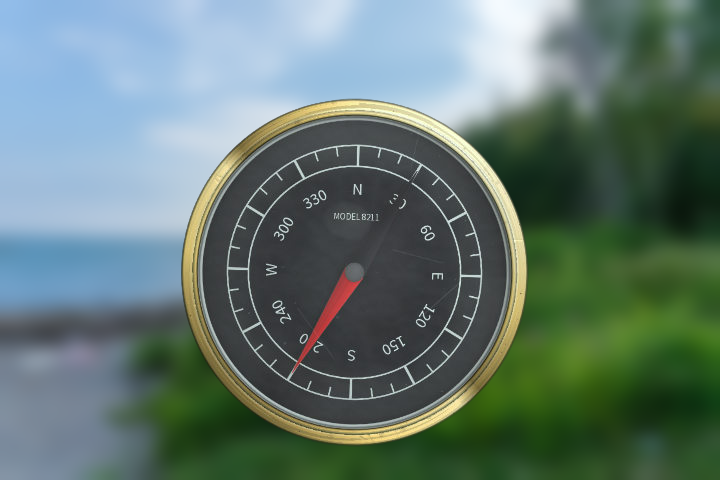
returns 210,°
